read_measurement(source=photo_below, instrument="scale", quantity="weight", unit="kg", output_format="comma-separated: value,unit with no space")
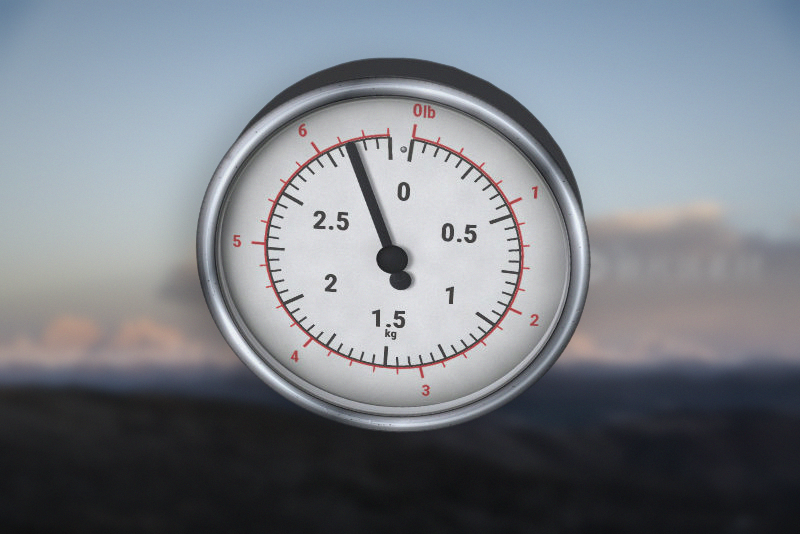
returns 2.85,kg
